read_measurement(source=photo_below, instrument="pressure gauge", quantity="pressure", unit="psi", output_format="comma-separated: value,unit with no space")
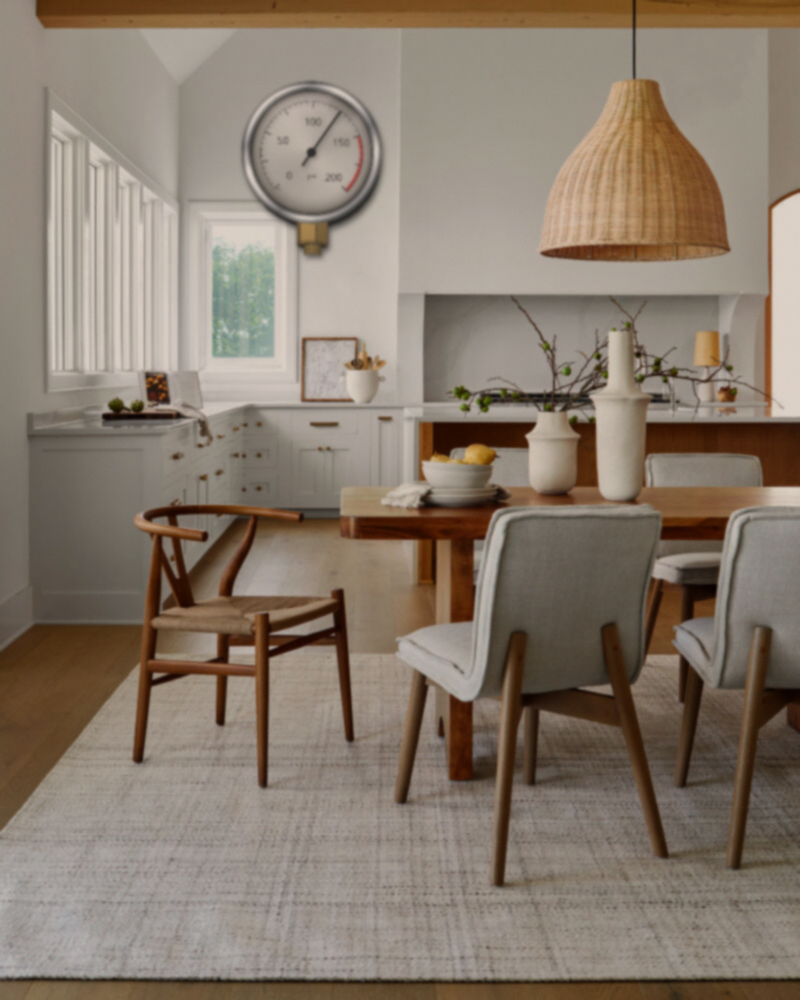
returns 125,psi
